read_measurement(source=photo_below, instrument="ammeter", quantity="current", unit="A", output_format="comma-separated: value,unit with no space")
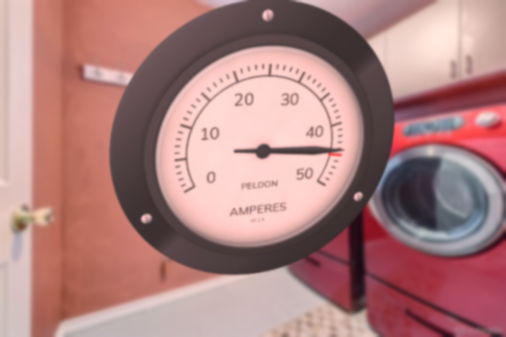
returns 44,A
